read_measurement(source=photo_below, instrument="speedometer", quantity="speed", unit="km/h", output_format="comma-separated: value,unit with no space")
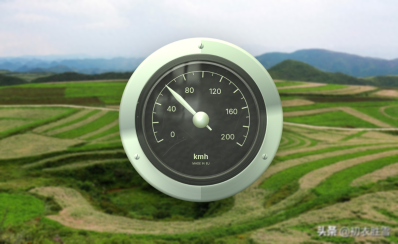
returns 60,km/h
